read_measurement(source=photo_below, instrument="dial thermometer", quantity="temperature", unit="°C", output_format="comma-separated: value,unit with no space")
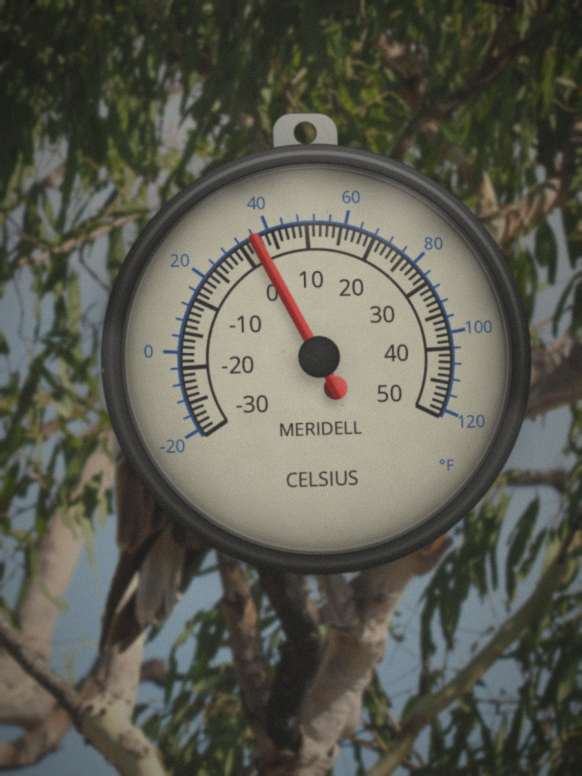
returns 2,°C
